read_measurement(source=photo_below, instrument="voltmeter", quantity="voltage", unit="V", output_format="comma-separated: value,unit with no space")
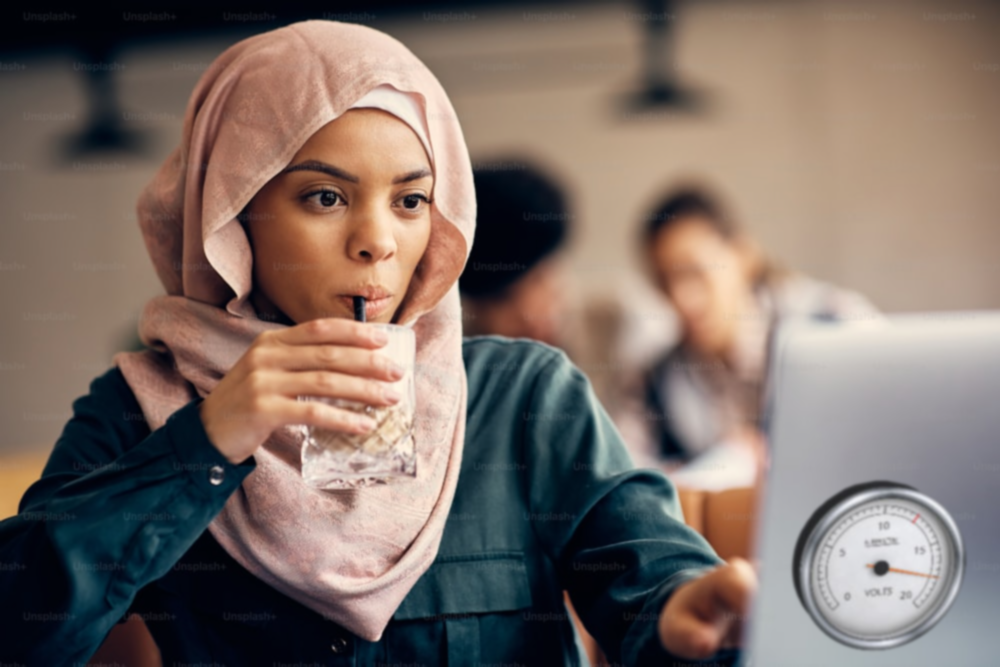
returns 17.5,V
